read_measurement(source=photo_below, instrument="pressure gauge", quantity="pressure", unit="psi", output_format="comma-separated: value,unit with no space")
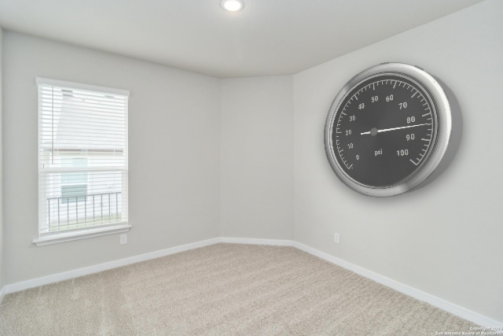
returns 84,psi
